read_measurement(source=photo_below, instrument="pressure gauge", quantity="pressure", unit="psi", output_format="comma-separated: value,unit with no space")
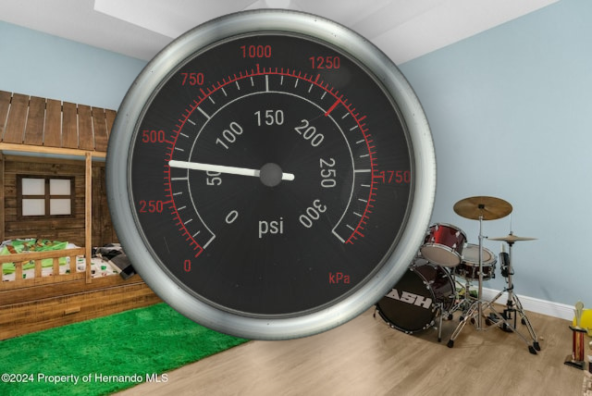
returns 60,psi
